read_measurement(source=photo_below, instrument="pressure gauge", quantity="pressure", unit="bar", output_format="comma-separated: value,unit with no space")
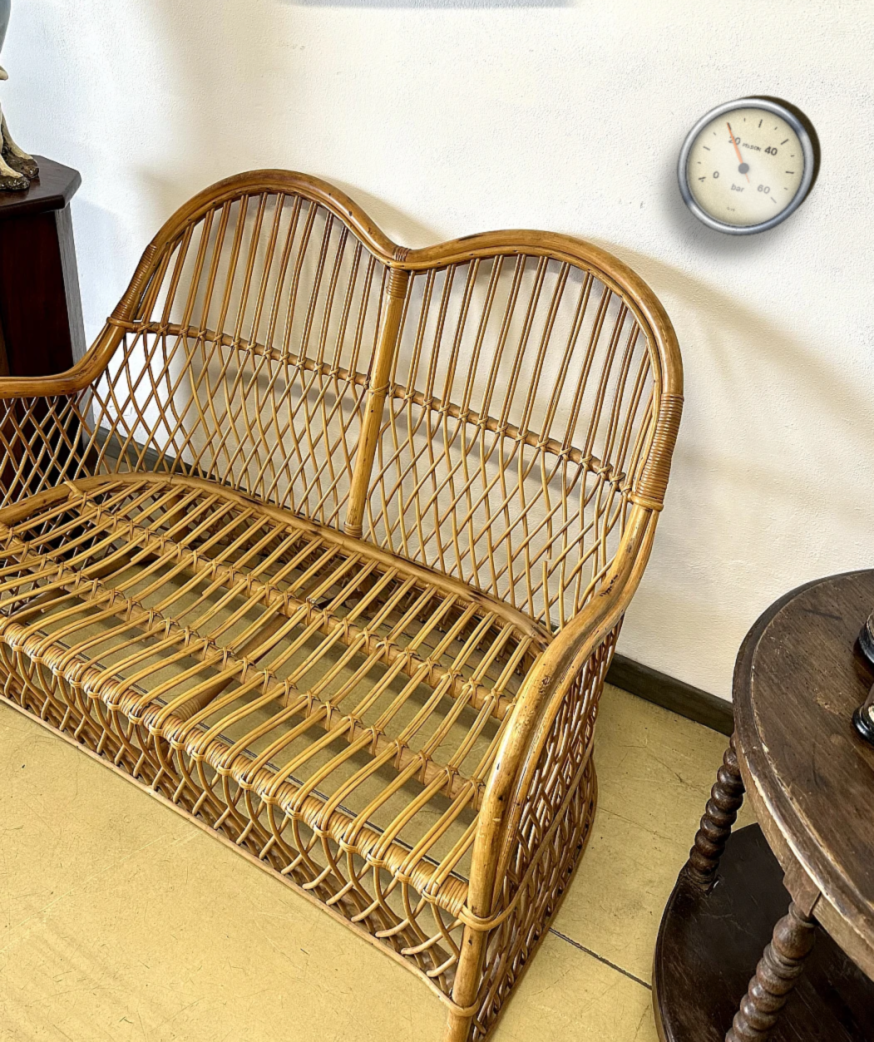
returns 20,bar
